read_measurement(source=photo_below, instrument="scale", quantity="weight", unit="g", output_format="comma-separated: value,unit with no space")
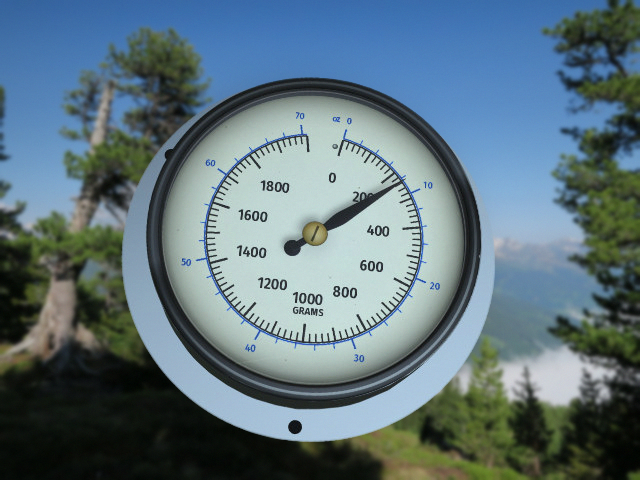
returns 240,g
